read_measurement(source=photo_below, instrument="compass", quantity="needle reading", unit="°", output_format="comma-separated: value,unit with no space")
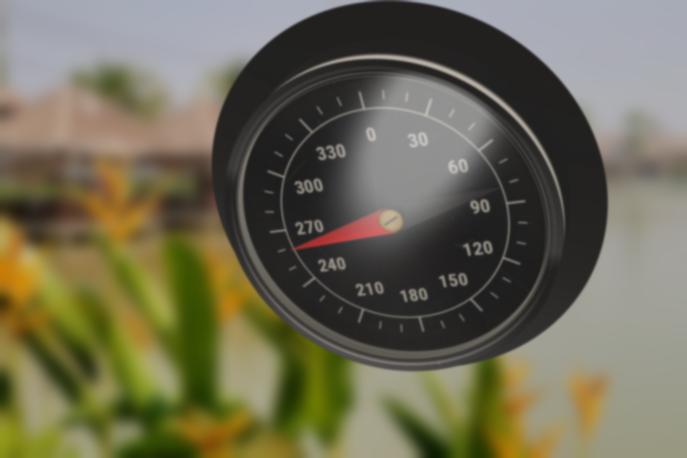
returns 260,°
